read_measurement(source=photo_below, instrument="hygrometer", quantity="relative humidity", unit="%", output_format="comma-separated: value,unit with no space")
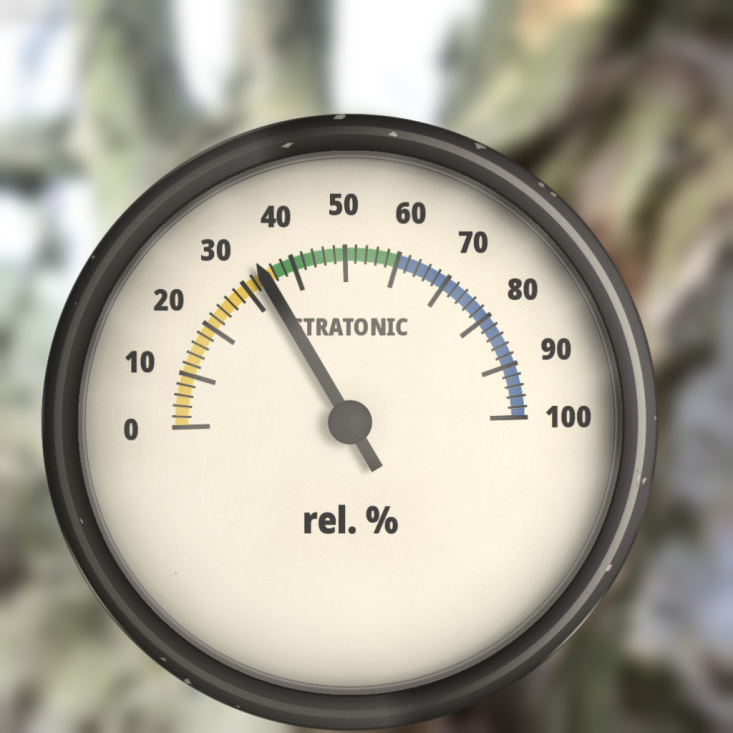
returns 34,%
